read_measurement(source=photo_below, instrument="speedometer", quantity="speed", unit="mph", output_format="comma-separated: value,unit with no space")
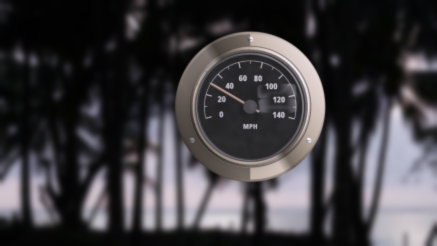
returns 30,mph
